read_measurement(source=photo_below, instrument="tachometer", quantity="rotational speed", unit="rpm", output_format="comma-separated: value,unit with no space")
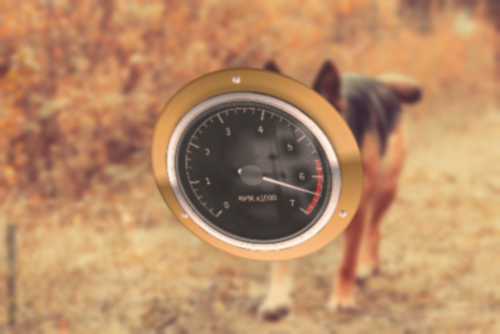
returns 6400,rpm
